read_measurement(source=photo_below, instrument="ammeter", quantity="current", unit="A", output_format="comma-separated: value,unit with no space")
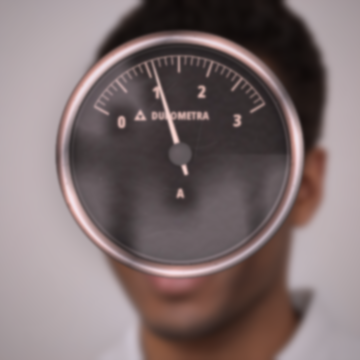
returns 1.1,A
